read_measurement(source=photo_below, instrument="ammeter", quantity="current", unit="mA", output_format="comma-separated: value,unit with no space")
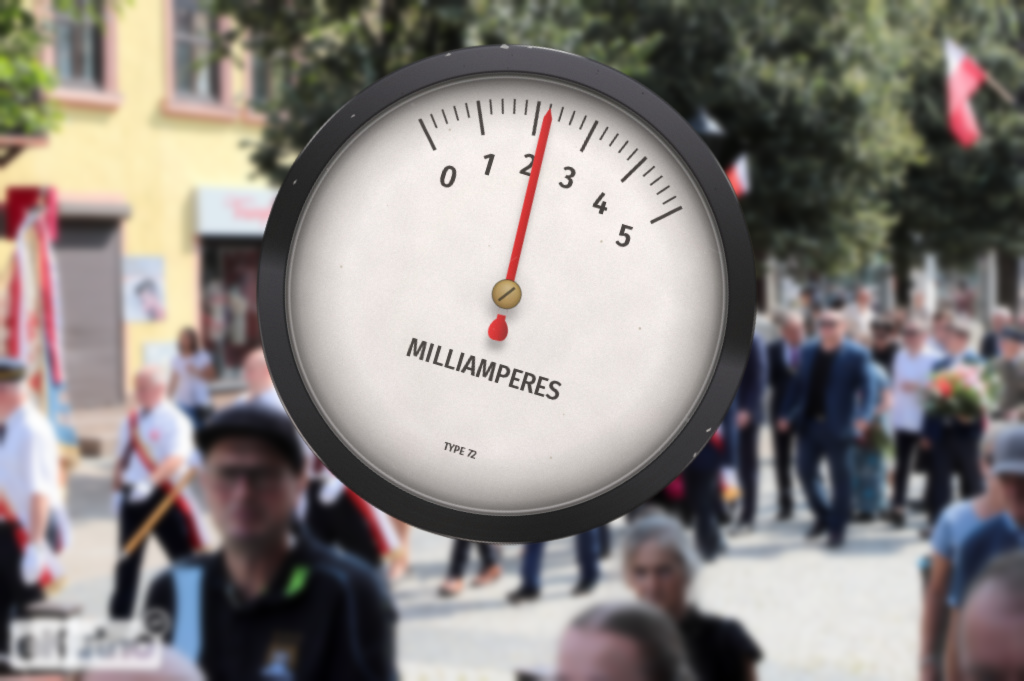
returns 2.2,mA
